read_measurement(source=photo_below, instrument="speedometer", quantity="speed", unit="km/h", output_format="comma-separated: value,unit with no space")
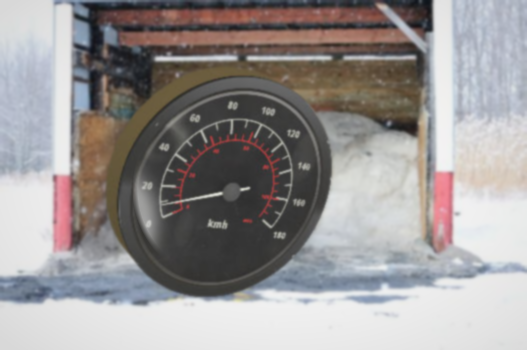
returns 10,km/h
